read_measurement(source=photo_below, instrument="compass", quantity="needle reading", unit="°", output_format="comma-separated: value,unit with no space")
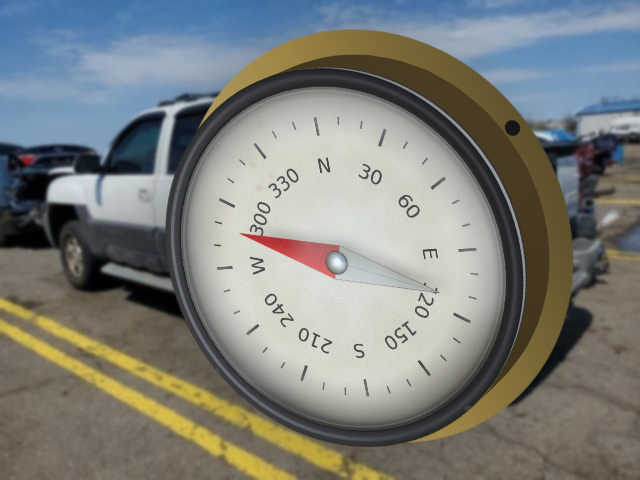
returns 290,°
